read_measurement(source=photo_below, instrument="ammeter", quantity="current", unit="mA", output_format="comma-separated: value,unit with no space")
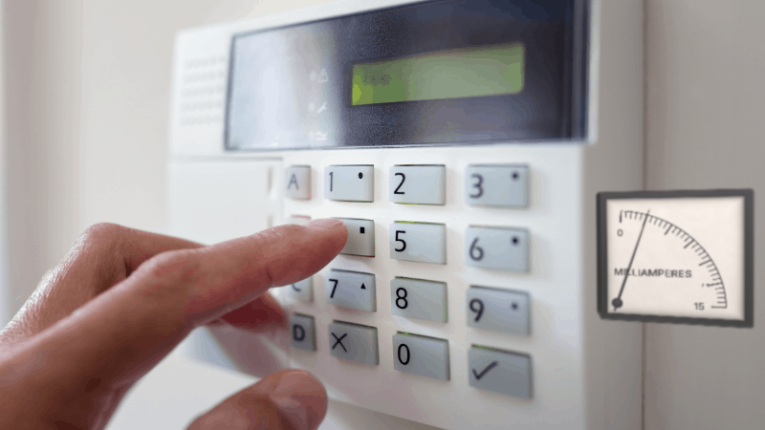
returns 2.5,mA
